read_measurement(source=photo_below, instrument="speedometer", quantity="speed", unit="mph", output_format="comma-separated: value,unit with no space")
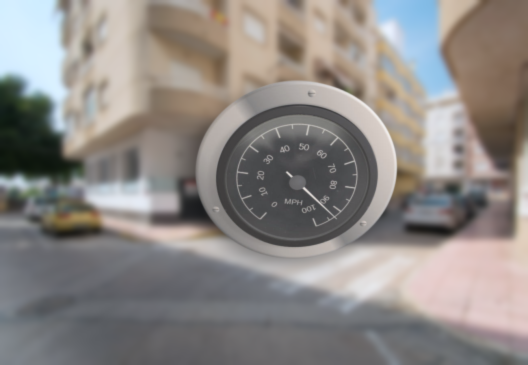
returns 92.5,mph
